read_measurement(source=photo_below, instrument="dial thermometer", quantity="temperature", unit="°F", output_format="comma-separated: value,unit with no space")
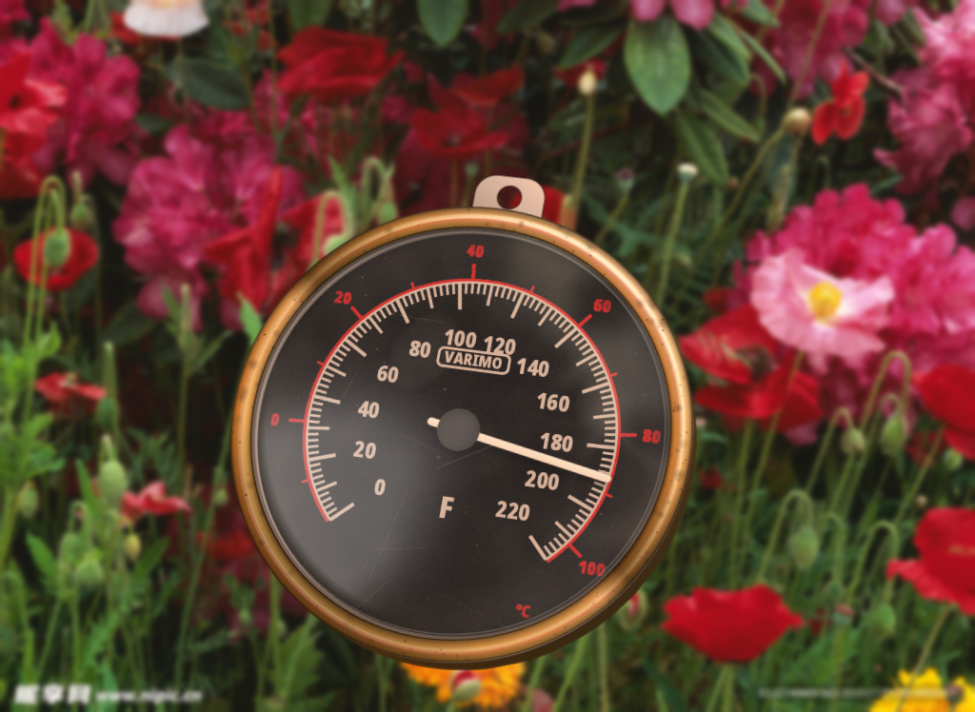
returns 190,°F
